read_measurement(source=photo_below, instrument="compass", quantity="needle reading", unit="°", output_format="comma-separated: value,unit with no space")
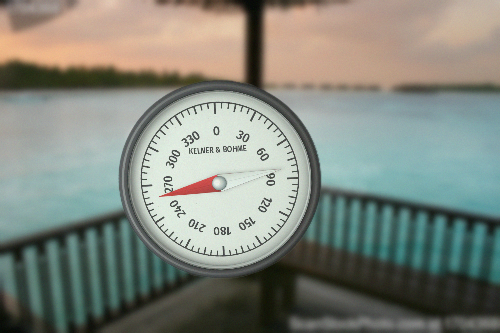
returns 260,°
